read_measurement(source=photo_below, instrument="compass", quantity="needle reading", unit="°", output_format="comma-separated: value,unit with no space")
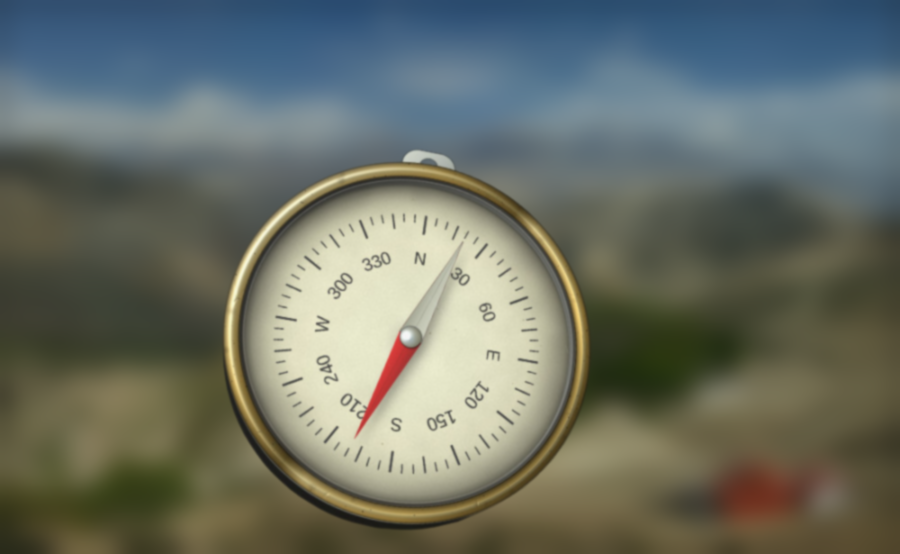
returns 200,°
